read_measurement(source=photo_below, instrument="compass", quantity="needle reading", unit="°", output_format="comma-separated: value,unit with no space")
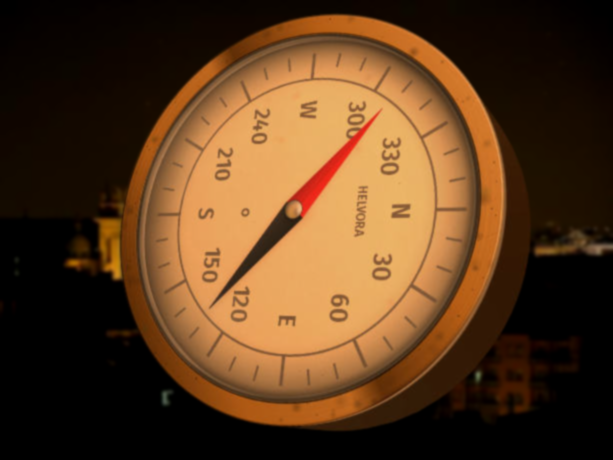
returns 310,°
